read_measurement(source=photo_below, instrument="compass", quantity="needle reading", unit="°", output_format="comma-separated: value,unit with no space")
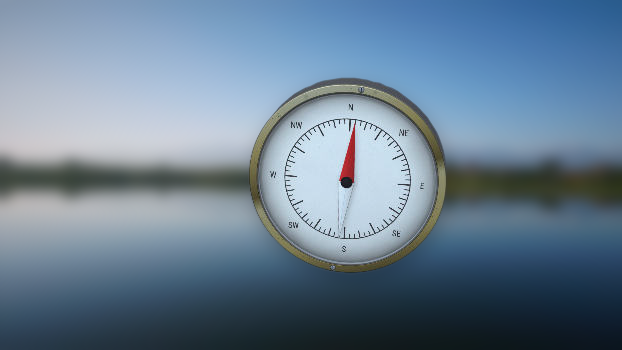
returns 5,°
